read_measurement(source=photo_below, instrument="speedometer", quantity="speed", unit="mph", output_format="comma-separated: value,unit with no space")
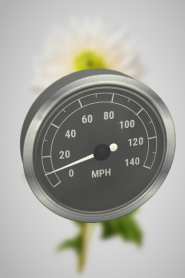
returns 10,mph
